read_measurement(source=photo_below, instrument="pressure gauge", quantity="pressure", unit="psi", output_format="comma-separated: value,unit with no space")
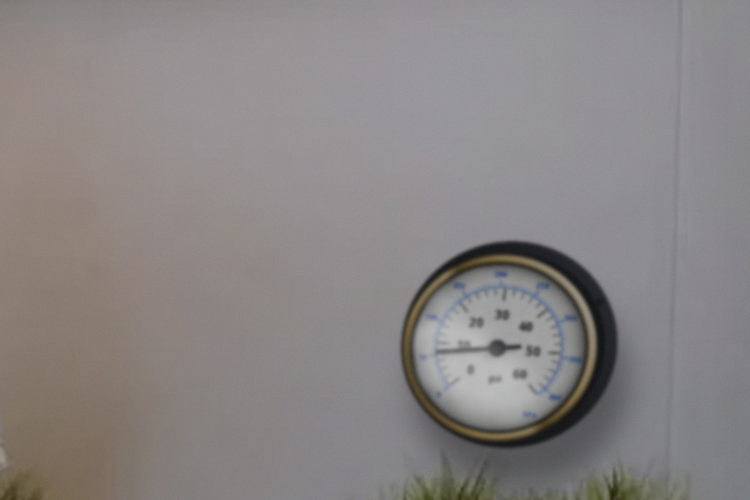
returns 8,psi
